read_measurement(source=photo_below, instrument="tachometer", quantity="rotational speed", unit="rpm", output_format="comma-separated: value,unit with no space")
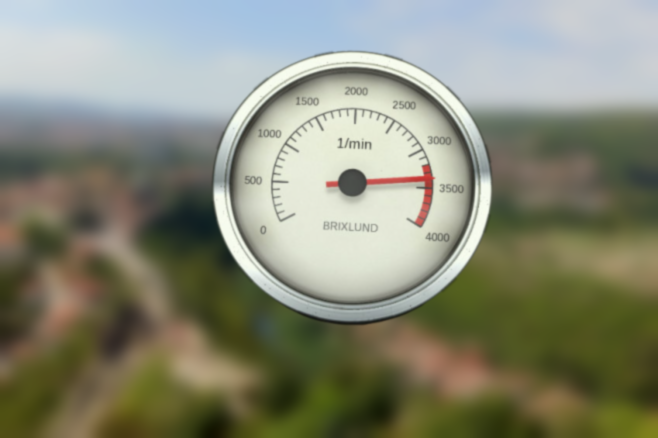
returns 3400,rpm
